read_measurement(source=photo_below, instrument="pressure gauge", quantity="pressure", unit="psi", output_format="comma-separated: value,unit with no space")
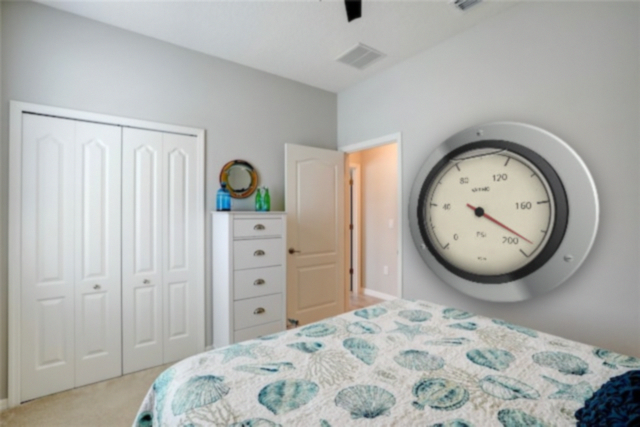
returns 190,psi
